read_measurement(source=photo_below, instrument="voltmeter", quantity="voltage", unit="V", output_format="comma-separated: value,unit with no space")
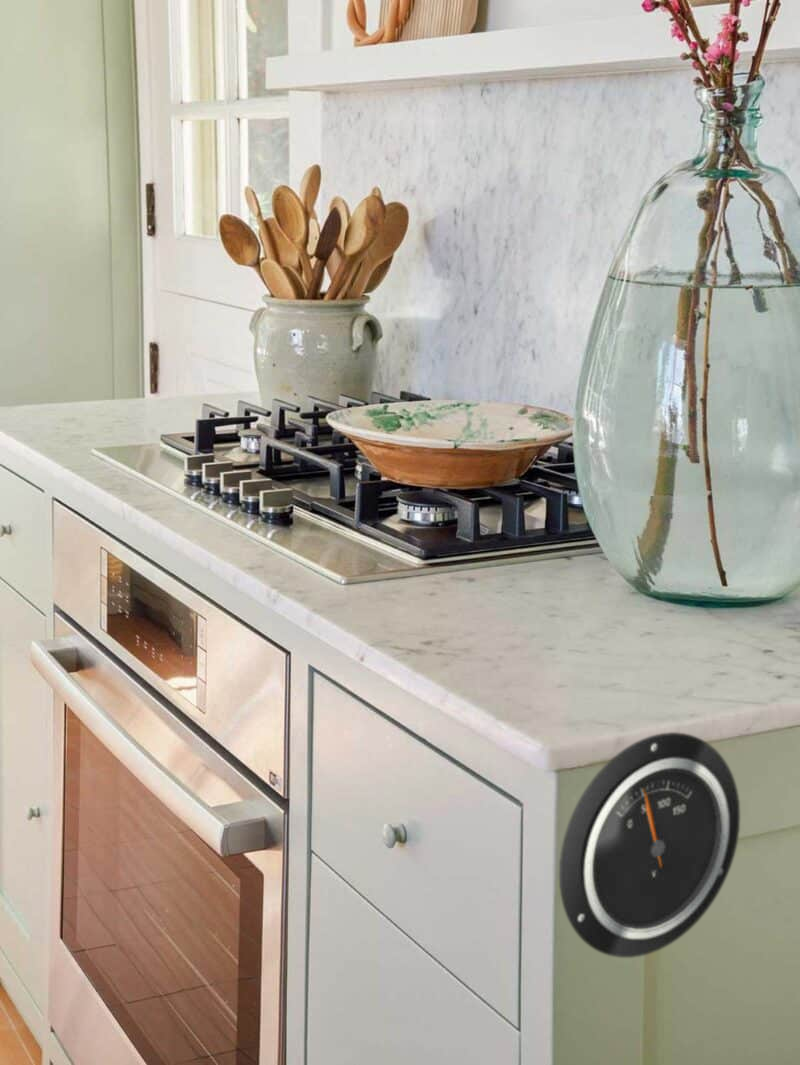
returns 50,V
